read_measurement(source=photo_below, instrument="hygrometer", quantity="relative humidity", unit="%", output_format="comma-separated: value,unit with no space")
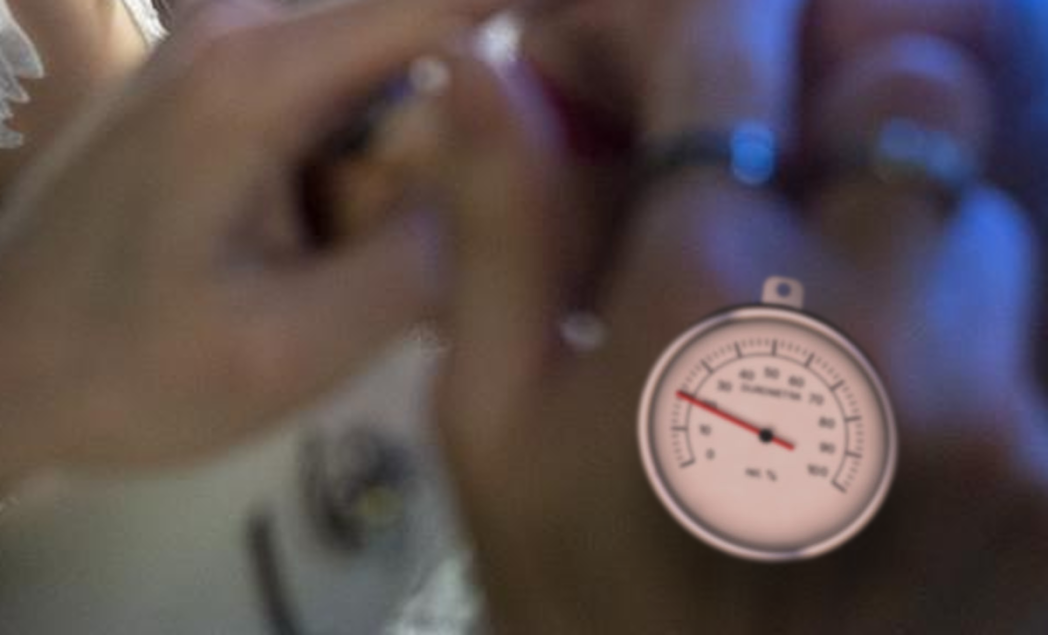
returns 20,%
